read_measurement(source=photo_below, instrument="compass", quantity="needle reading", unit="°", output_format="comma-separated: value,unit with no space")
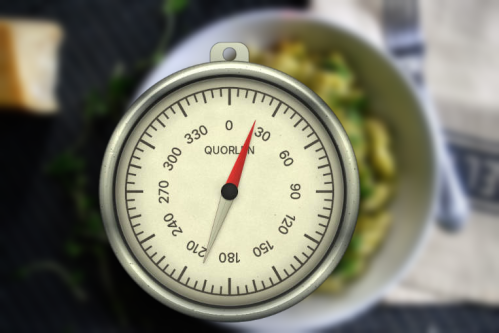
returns 20,°
